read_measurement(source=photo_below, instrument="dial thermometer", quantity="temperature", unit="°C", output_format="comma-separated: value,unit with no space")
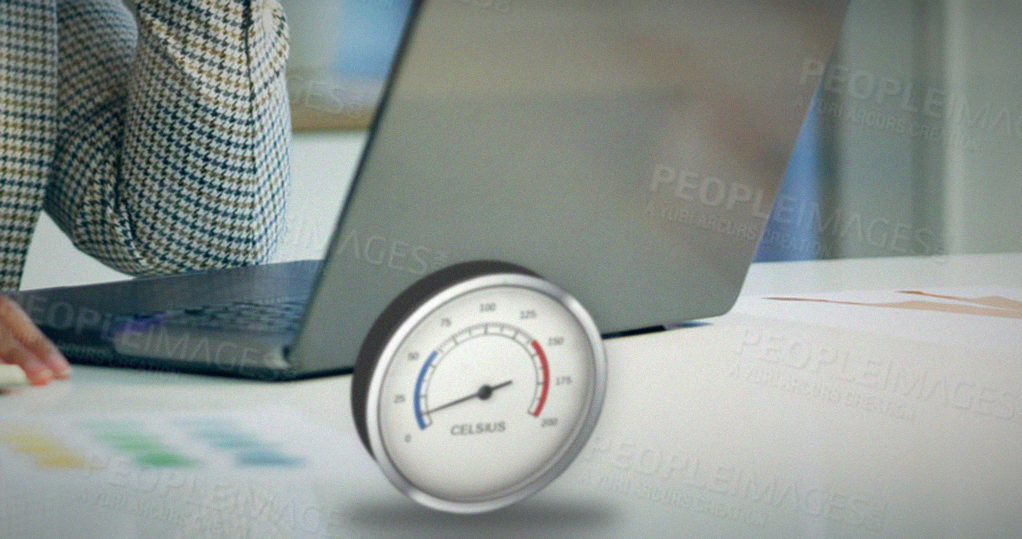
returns 12.5,°C
